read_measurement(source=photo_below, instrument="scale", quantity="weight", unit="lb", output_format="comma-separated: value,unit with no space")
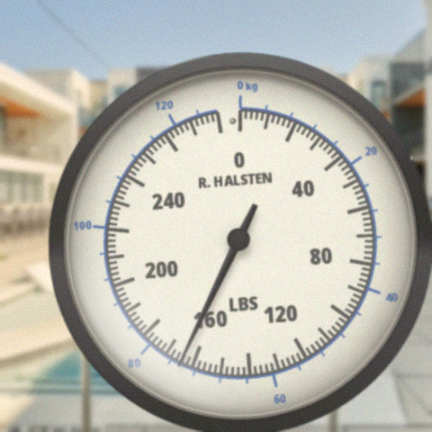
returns 164,lb
